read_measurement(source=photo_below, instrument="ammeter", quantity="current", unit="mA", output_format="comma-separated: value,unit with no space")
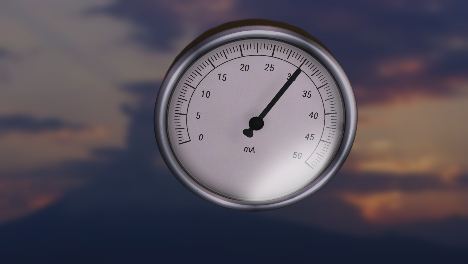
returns 30,mA
